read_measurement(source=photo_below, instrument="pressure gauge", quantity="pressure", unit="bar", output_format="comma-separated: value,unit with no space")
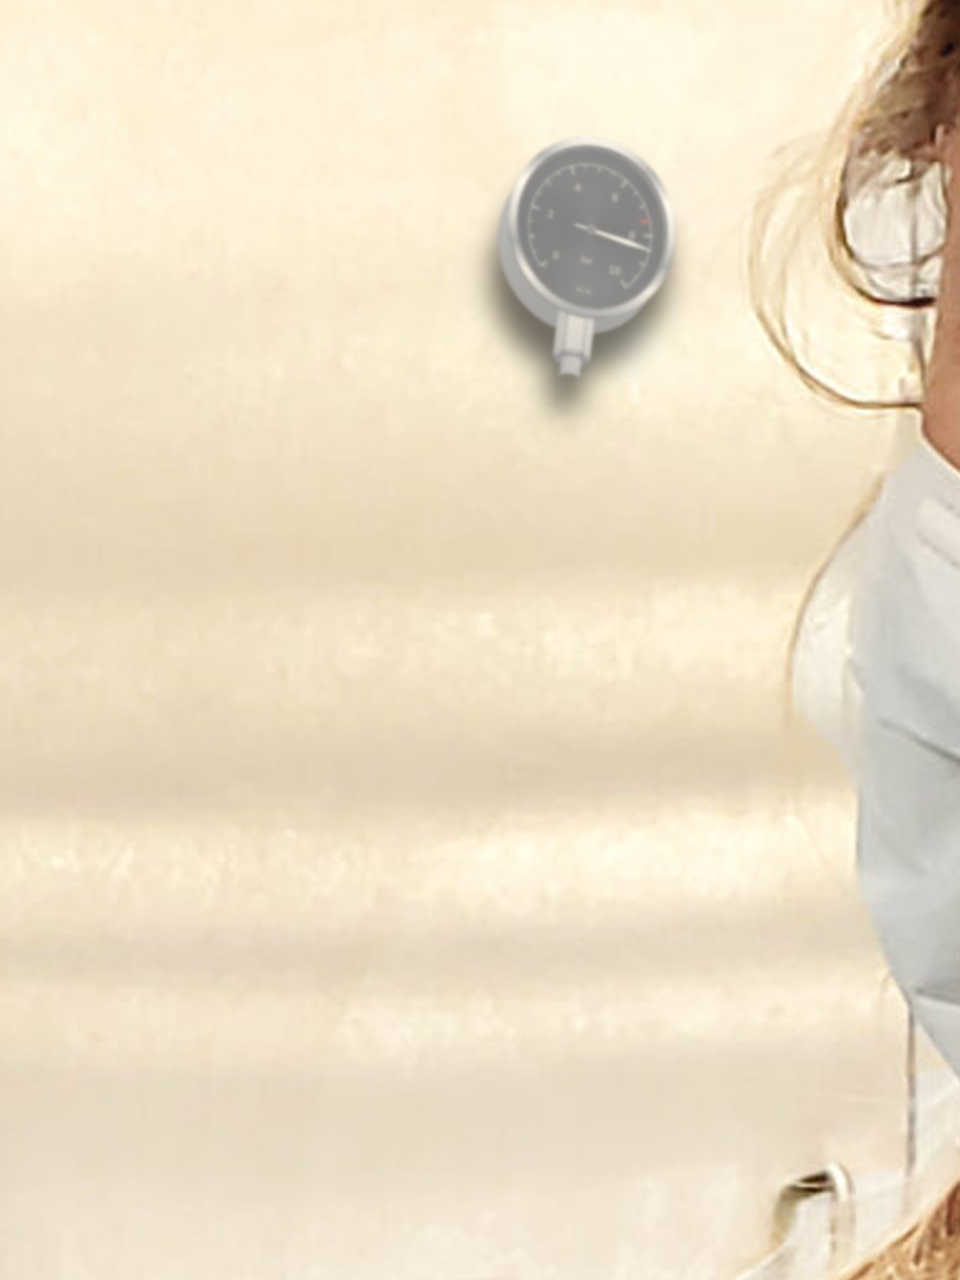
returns 8.5,bar
